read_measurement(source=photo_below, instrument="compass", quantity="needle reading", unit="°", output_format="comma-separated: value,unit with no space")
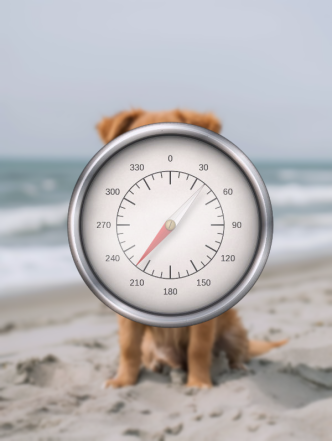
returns 220,°
